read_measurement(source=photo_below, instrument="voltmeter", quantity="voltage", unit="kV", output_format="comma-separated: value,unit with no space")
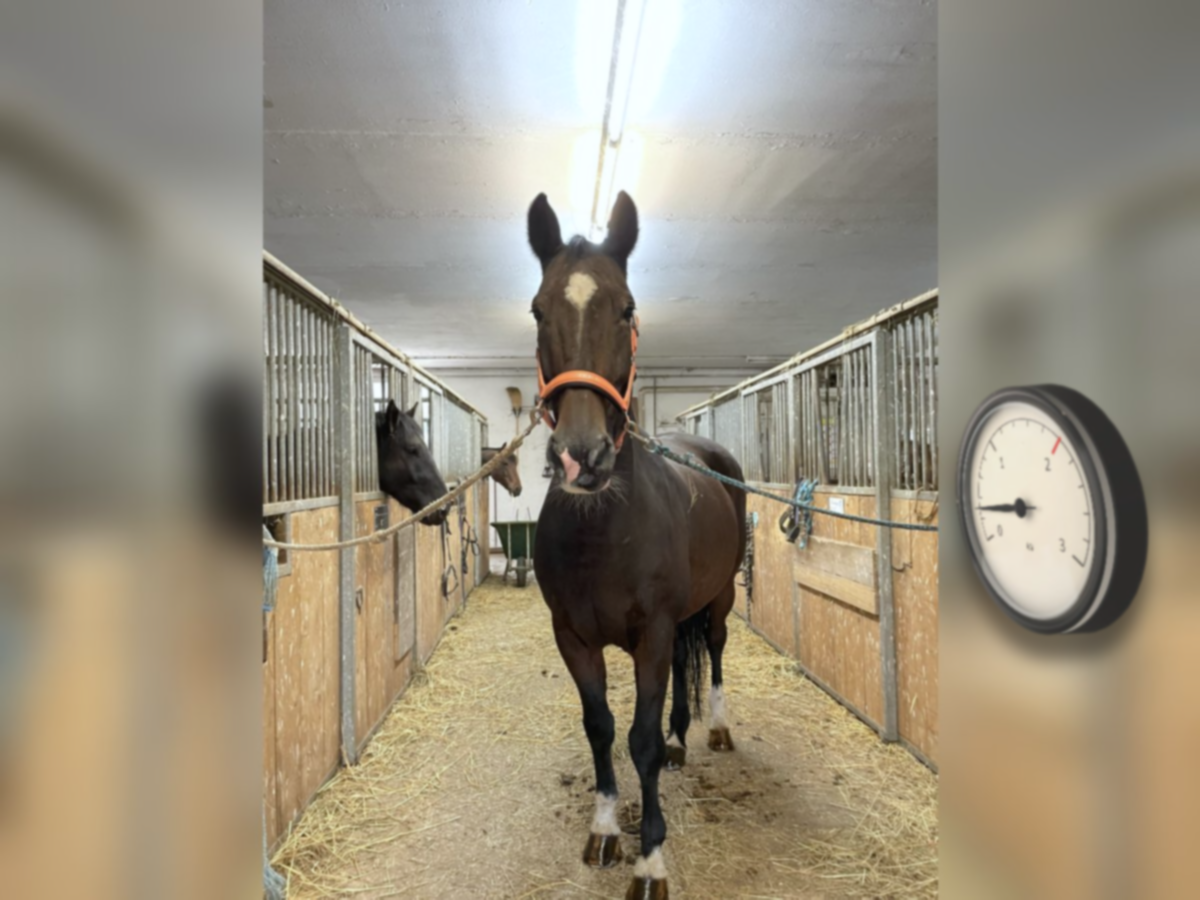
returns 0.3,kV
